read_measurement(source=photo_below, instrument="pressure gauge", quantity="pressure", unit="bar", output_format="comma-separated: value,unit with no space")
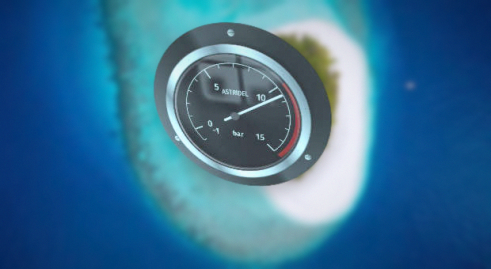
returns 10.5,bar
